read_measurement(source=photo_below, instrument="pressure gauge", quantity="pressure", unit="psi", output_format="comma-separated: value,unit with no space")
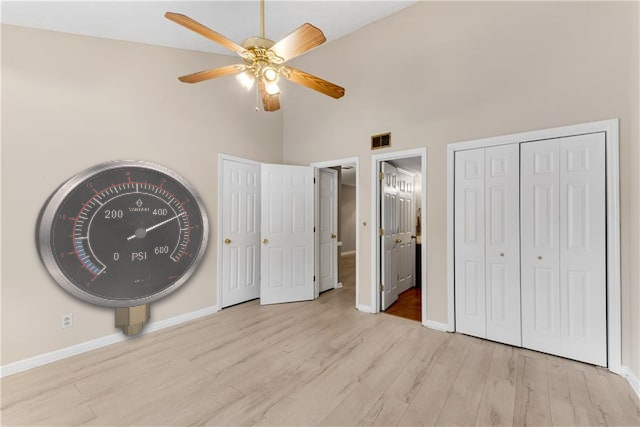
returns 450,psi
